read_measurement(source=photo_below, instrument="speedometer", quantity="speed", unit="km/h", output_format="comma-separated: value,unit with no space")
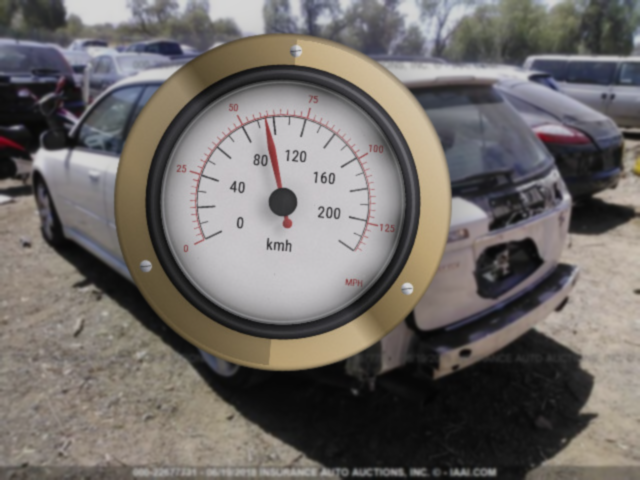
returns 95,km/h
